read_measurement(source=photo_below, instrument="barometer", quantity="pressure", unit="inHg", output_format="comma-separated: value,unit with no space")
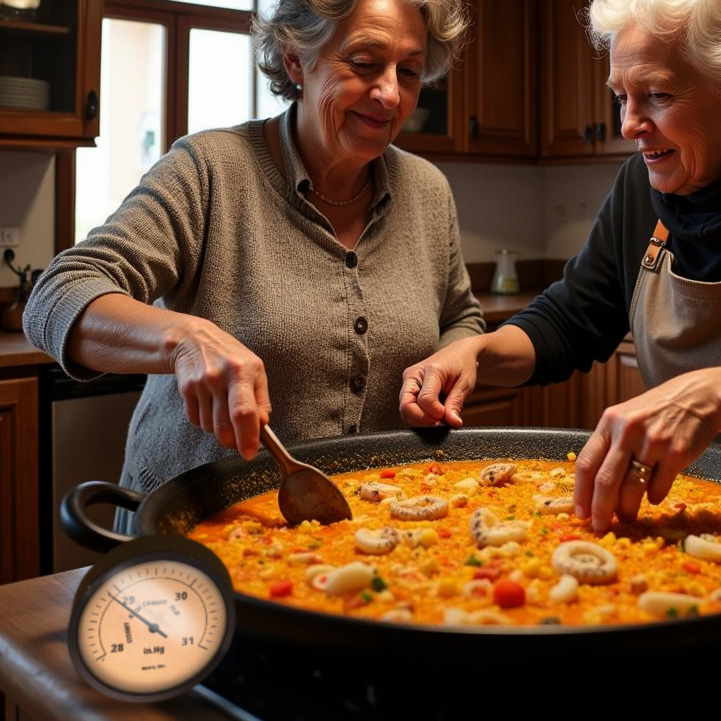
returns 28.9,inHg
